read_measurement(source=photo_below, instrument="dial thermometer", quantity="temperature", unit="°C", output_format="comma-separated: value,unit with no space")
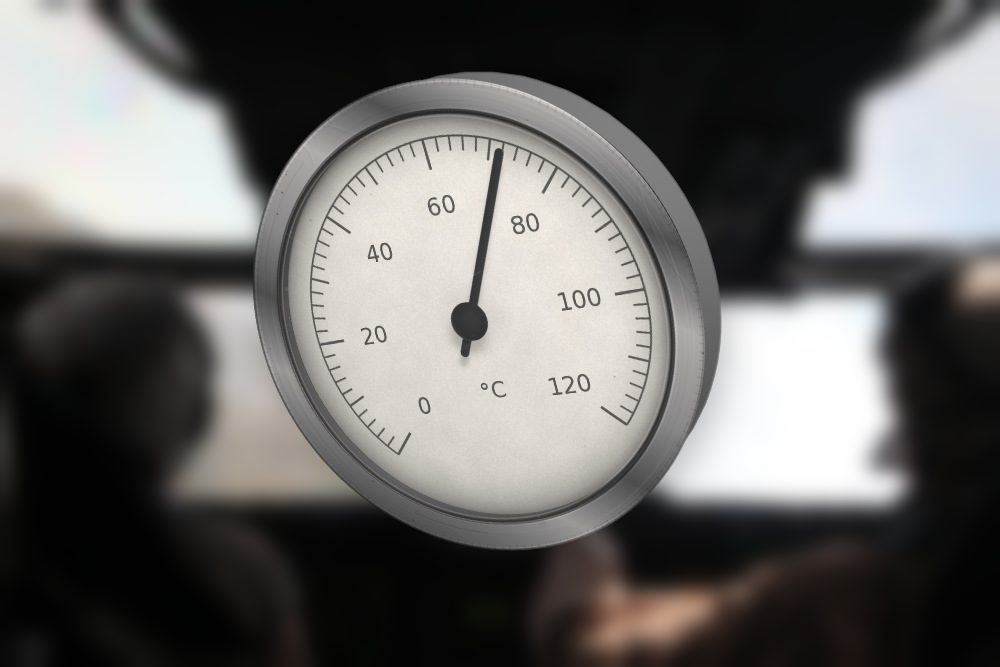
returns 72,°C
